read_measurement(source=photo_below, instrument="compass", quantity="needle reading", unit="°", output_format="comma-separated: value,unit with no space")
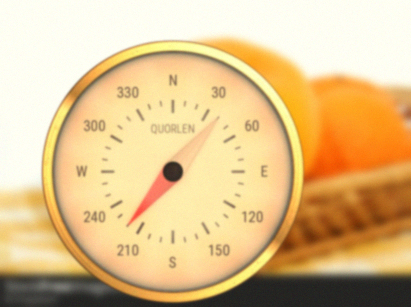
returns 220,°
